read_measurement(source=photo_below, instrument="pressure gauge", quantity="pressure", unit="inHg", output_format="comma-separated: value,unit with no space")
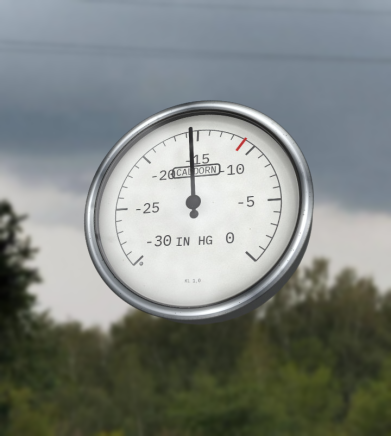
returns -15.5,inHg
